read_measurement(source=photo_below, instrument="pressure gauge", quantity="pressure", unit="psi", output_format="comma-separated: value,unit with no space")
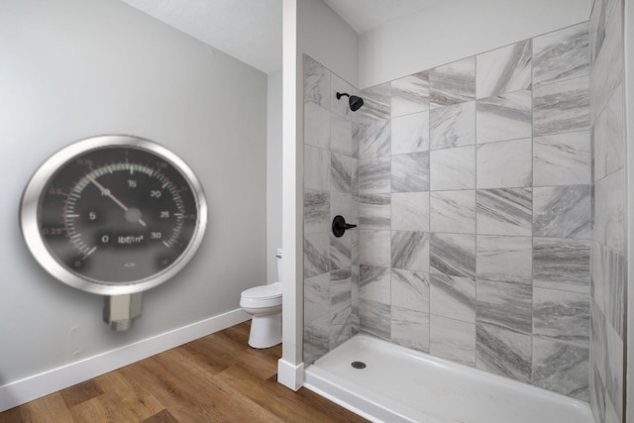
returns 10,psi
